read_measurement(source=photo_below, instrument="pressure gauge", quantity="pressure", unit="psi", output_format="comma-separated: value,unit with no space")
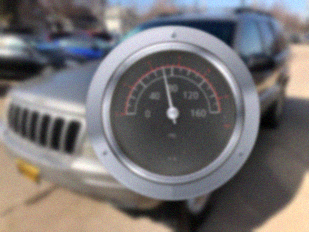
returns 70,psi
